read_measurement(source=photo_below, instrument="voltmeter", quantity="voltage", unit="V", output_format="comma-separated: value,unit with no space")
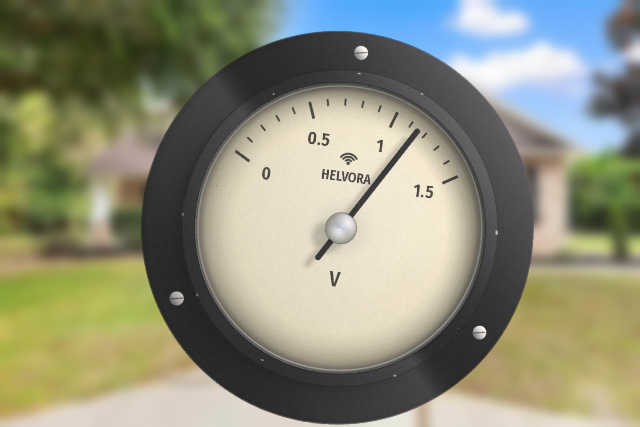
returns 1.15,V
